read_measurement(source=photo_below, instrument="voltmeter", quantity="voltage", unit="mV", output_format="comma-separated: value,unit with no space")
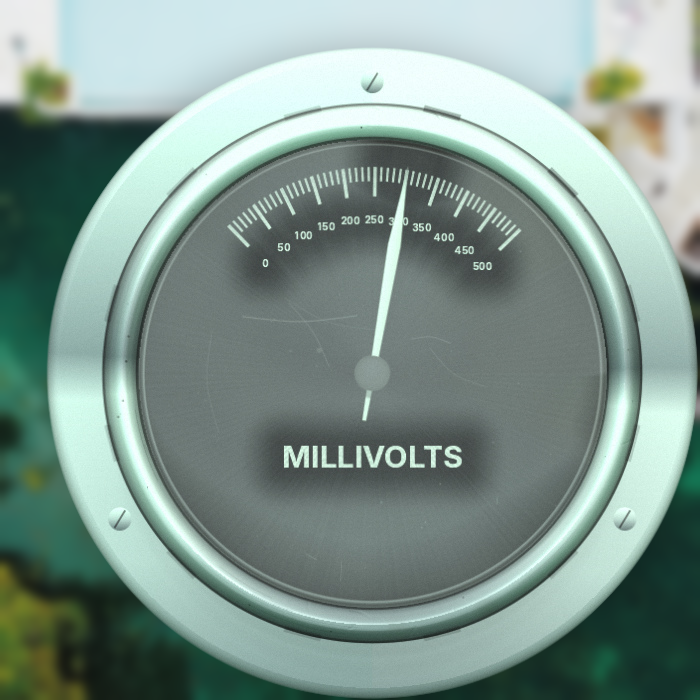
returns 300,mV
